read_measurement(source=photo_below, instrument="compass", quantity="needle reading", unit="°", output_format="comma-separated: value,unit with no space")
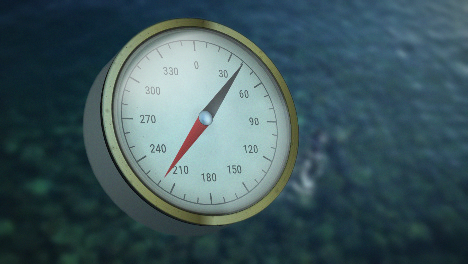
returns 220,°
